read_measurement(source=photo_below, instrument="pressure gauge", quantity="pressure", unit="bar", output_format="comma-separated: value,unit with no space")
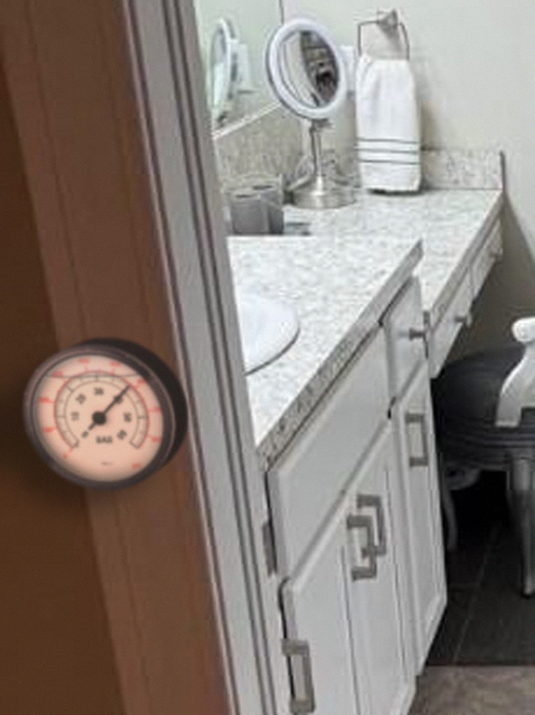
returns 40,bar
